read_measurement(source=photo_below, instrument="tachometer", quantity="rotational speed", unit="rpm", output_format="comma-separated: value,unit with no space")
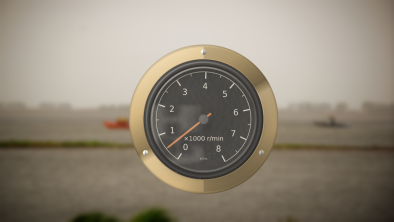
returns 500,rpm
